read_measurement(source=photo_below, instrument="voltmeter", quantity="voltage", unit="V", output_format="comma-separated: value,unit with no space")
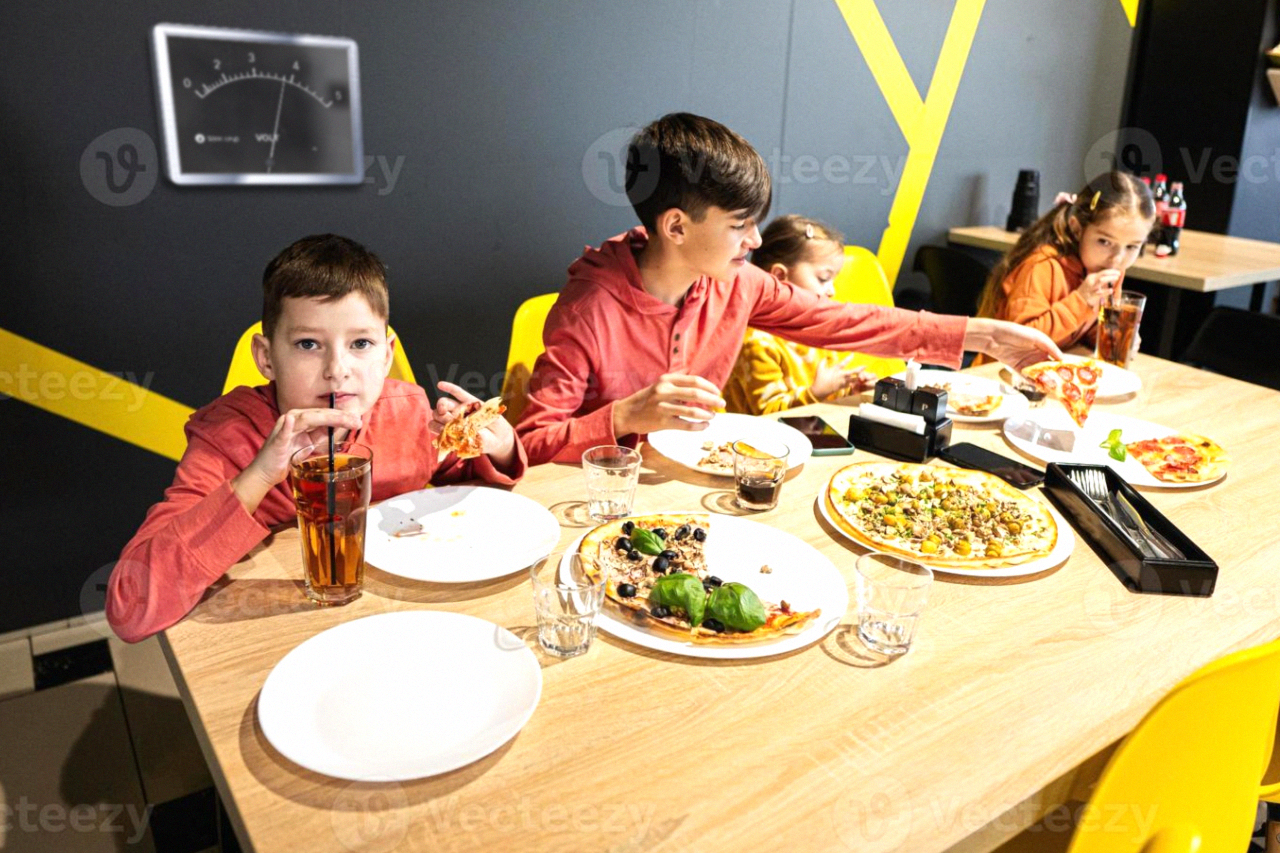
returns 3.8,V
